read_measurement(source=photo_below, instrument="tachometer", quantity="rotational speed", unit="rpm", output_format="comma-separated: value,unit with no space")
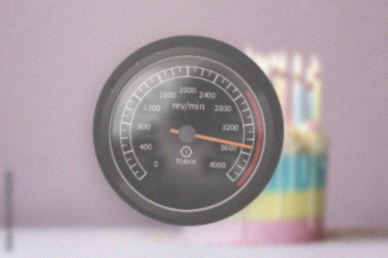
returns 3500,rpm
